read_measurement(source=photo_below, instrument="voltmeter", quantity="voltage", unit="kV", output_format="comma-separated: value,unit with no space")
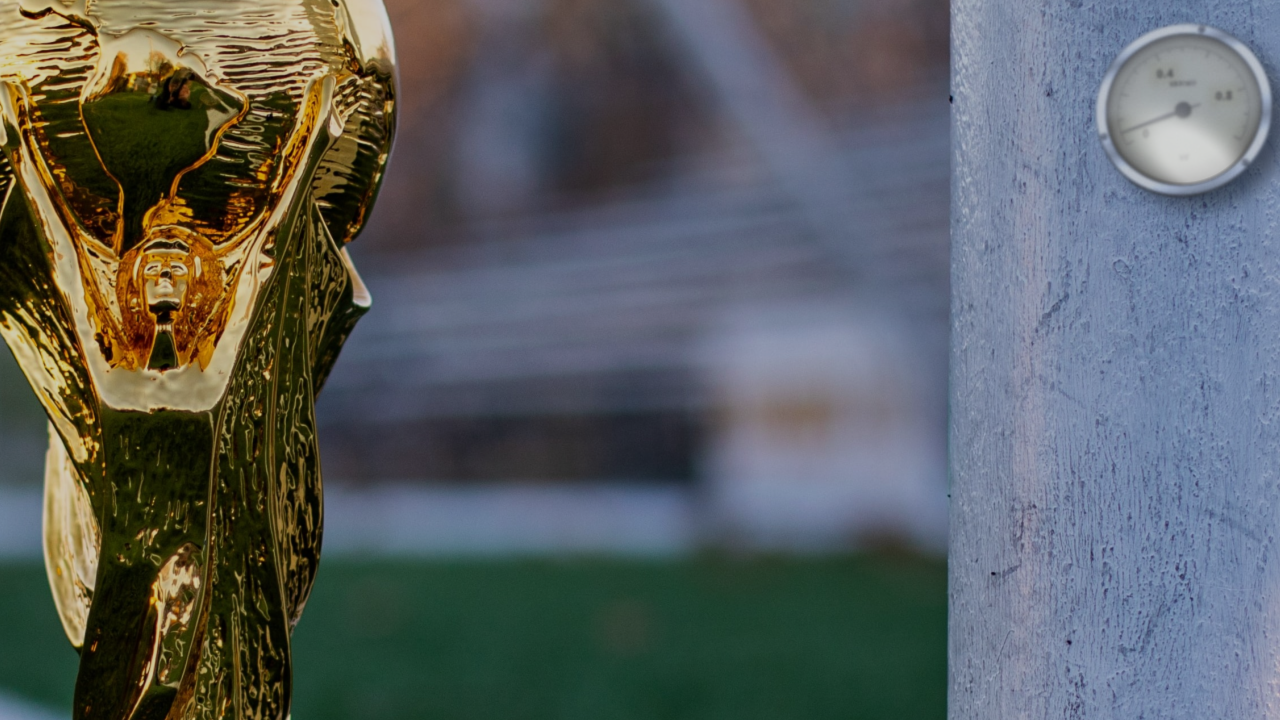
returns 0.05,kV
